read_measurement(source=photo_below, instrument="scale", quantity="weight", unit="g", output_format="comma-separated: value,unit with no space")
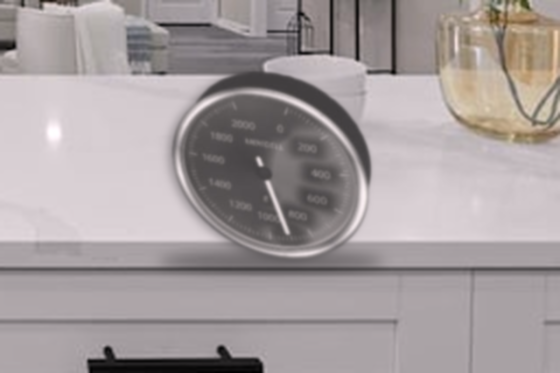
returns 900,g
